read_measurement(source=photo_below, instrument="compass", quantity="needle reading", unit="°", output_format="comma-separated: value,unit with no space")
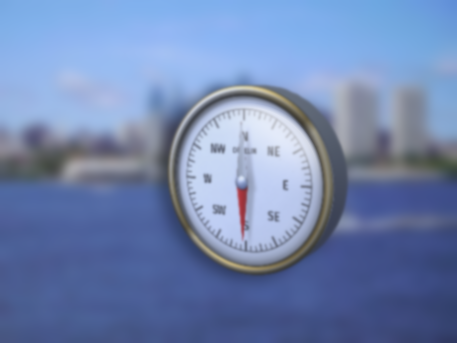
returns 180,°
